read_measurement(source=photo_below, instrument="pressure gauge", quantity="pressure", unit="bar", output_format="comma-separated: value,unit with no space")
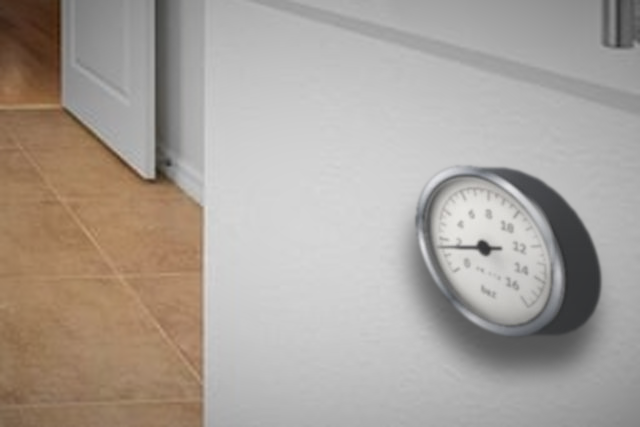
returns 1.5,bar
